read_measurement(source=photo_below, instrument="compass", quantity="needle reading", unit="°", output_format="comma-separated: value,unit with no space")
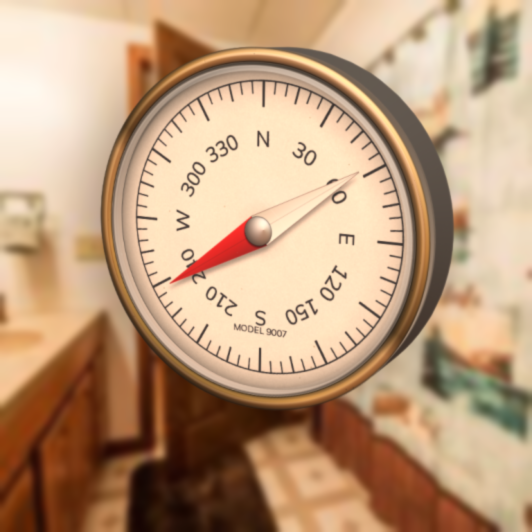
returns 237.5,°
